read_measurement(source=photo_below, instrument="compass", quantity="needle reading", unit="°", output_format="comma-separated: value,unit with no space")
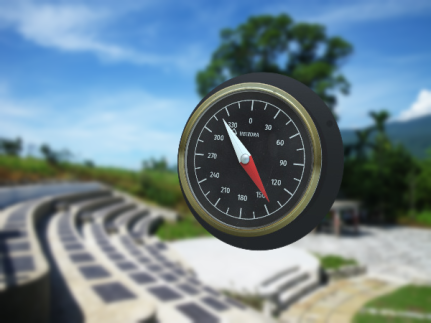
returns 142.5,°
